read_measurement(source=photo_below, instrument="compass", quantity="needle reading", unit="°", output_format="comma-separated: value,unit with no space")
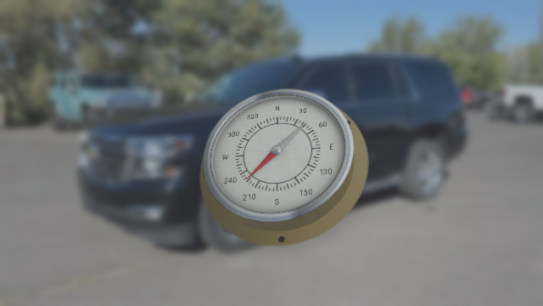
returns 225,°
